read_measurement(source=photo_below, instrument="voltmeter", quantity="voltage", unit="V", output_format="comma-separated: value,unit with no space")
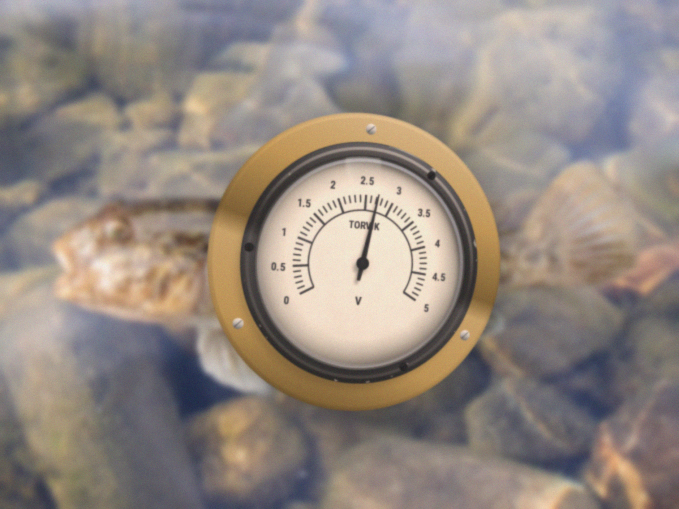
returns 2.7,V
